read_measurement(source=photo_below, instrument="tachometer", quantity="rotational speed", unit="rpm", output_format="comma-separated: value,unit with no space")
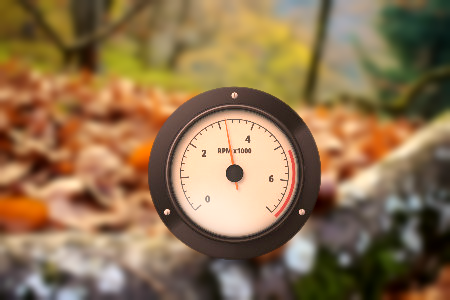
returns 3200,rpm
